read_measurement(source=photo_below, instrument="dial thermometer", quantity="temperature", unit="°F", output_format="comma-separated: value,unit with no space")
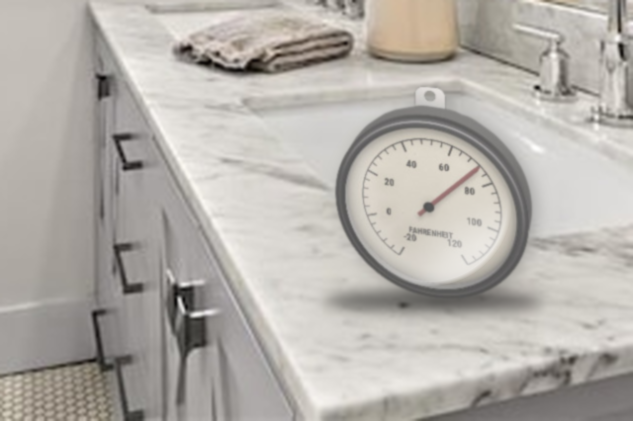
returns 72,°F
